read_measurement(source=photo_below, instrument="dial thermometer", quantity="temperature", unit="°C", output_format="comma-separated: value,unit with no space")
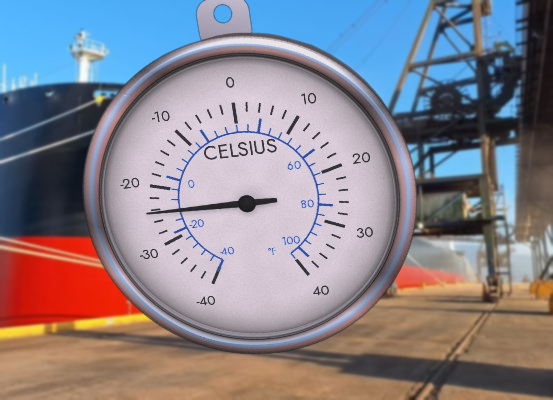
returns -24,°C
